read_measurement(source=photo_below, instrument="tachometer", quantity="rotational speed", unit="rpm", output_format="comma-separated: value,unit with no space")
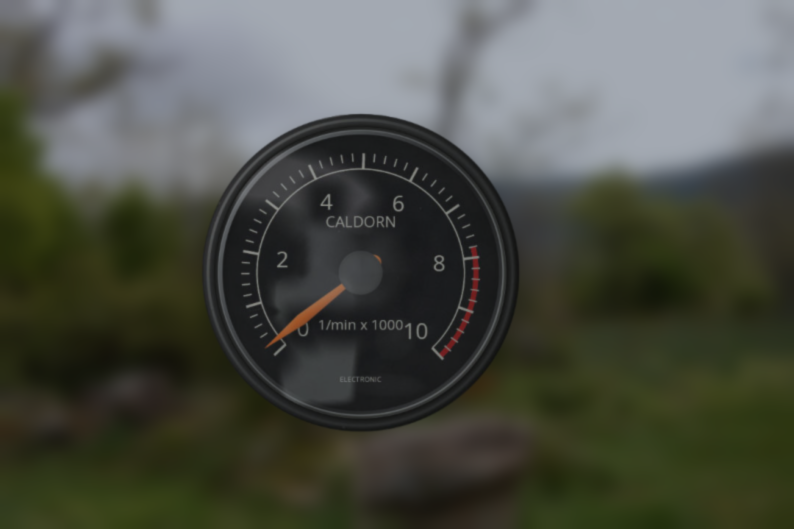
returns 200,rpm
